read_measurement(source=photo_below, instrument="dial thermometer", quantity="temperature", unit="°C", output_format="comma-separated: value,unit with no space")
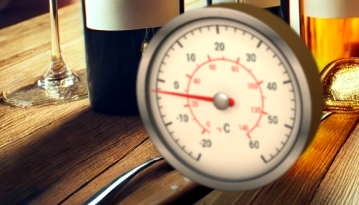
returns -2,°C
